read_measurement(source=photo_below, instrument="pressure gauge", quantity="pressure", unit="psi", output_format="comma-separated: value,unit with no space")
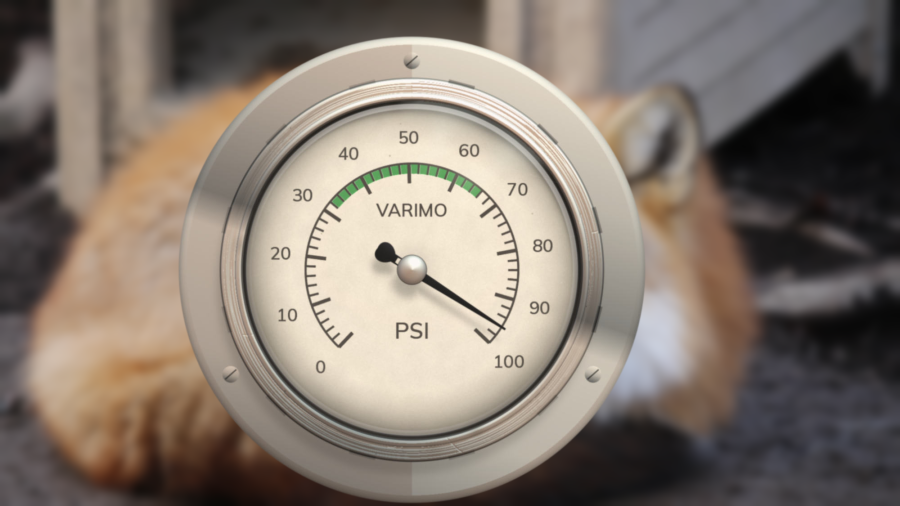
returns 96,psi
